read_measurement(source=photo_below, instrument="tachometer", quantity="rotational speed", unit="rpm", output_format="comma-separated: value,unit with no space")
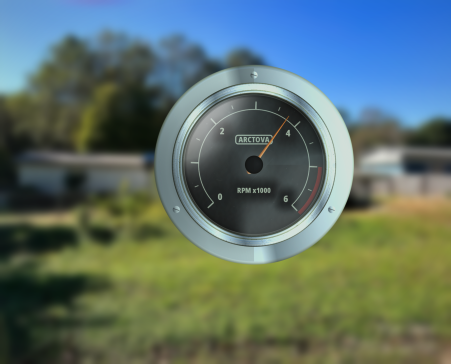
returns 3750,rpm
